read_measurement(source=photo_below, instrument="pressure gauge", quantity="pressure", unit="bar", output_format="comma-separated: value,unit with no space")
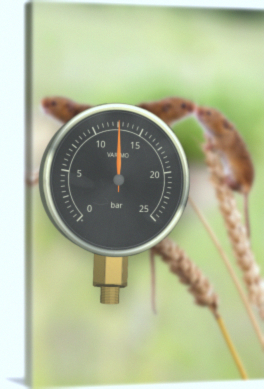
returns 12.5,bar
